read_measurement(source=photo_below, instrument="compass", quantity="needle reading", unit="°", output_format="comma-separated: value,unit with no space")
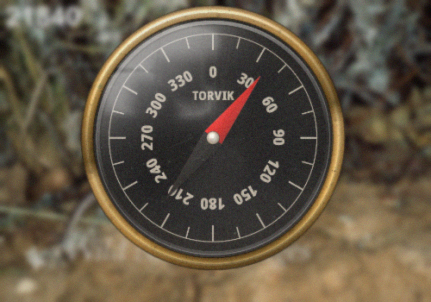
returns 37.5,°
